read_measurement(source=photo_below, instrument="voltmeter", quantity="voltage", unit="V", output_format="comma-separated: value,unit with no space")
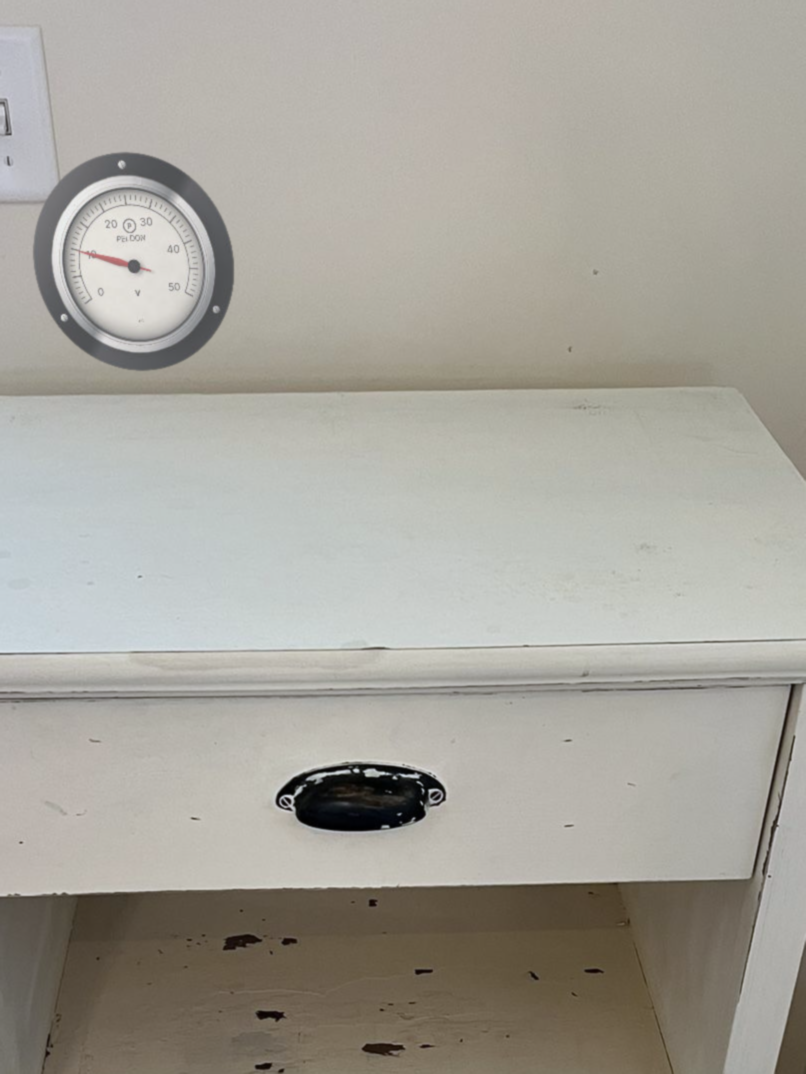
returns 10,V
